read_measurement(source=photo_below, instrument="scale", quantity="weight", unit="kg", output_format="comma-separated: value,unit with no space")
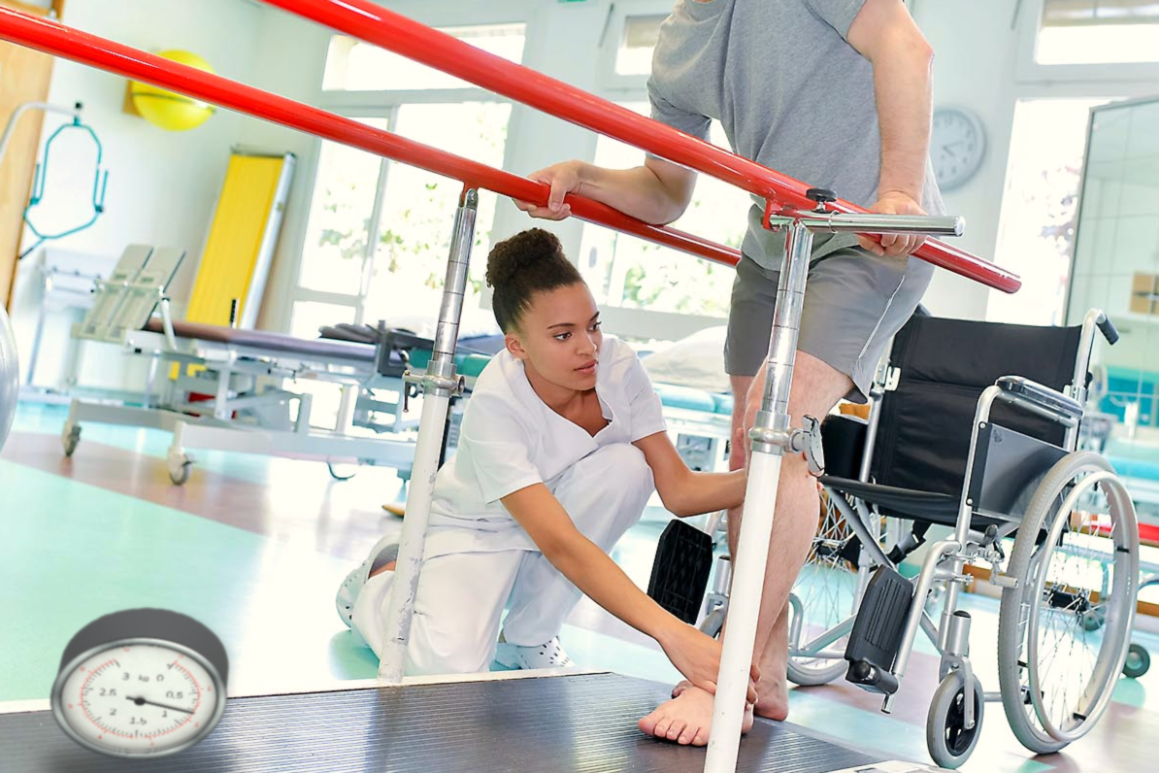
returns 0.75,kg
